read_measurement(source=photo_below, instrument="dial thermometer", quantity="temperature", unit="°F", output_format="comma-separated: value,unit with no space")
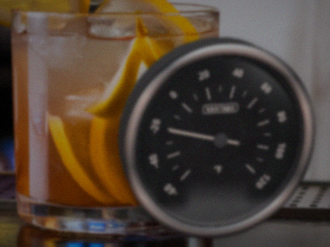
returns -20,°F
